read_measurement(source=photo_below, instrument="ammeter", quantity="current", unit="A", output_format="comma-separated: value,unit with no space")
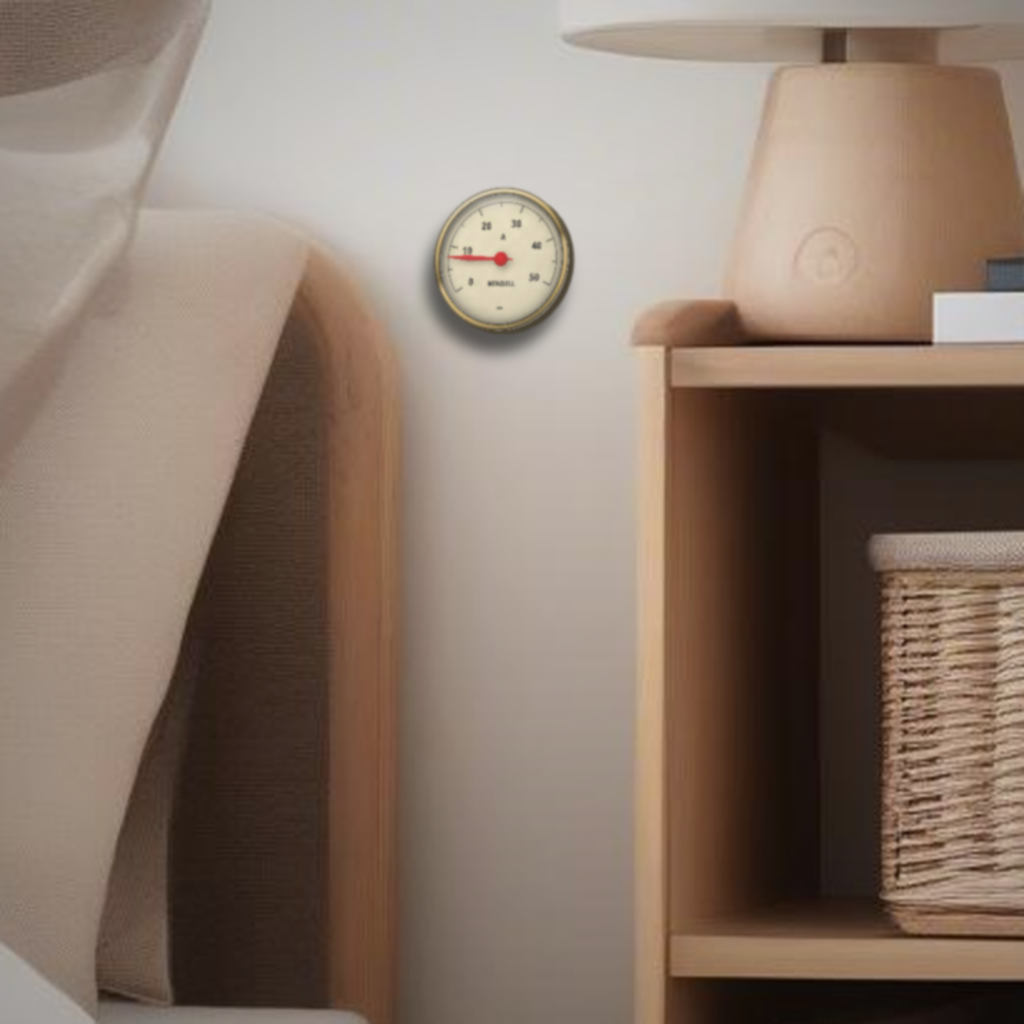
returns 7.5,A
